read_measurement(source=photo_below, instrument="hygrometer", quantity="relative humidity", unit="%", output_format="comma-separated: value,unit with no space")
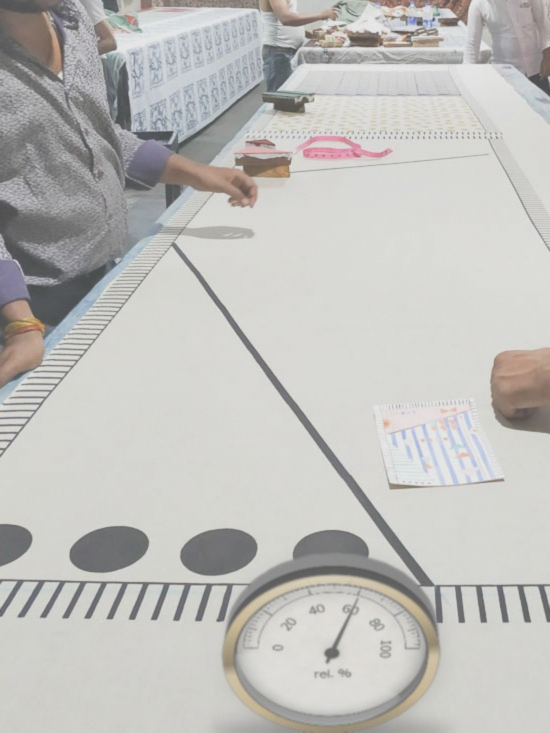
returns 60,%
